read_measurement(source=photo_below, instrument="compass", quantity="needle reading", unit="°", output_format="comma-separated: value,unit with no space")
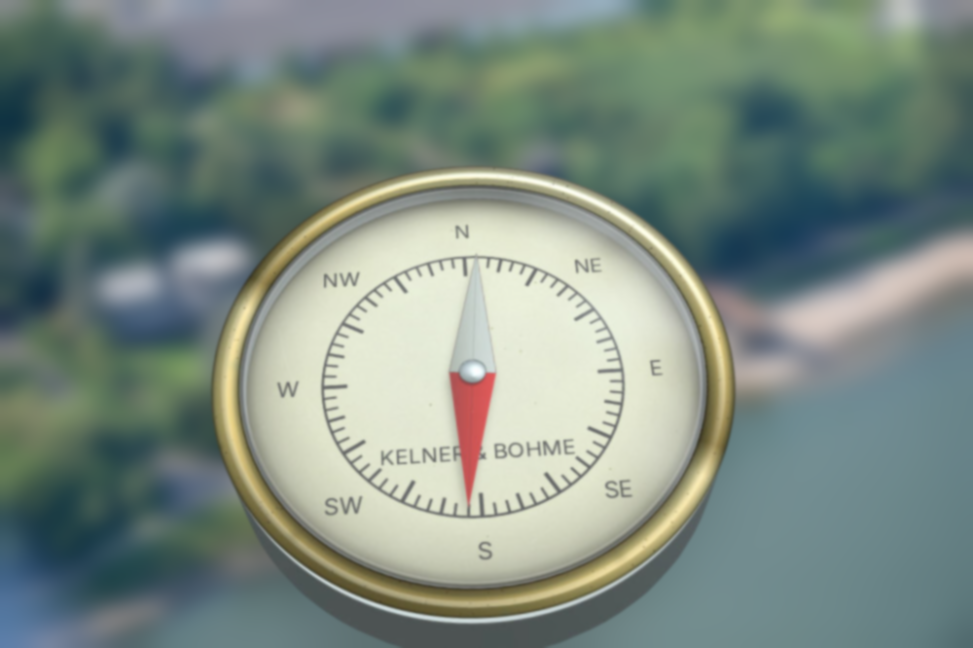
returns 185,°
